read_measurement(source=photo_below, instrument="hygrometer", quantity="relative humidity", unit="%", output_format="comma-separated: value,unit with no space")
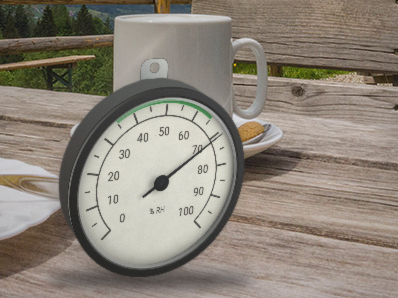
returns 70,%
